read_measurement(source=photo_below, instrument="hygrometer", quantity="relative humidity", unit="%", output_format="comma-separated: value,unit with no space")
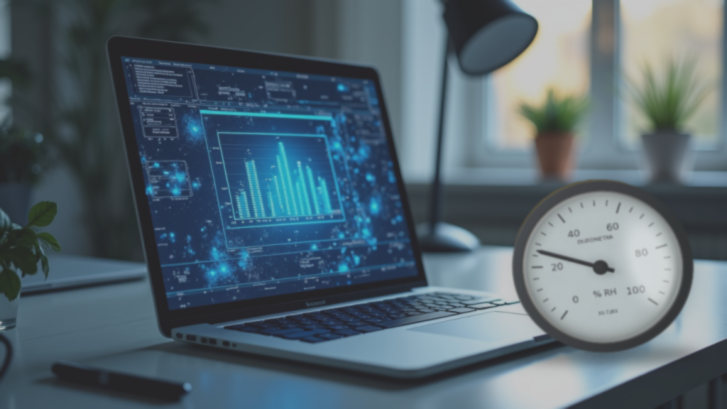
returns 26,%
